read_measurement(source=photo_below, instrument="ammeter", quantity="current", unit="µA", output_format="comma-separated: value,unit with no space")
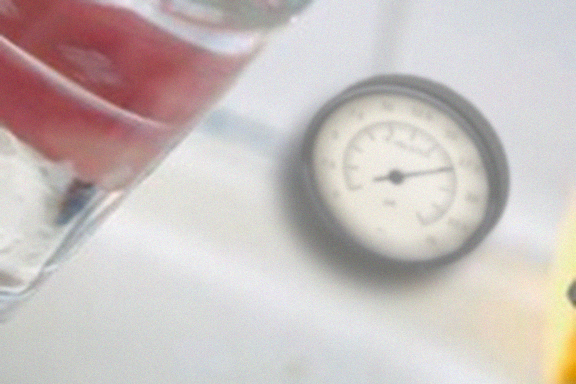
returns 17.5,µA
